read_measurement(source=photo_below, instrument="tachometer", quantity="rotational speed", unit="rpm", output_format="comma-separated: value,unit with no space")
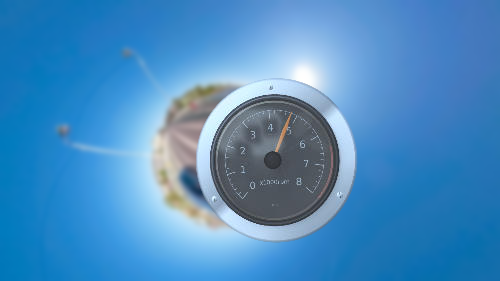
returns 4800,rpm
